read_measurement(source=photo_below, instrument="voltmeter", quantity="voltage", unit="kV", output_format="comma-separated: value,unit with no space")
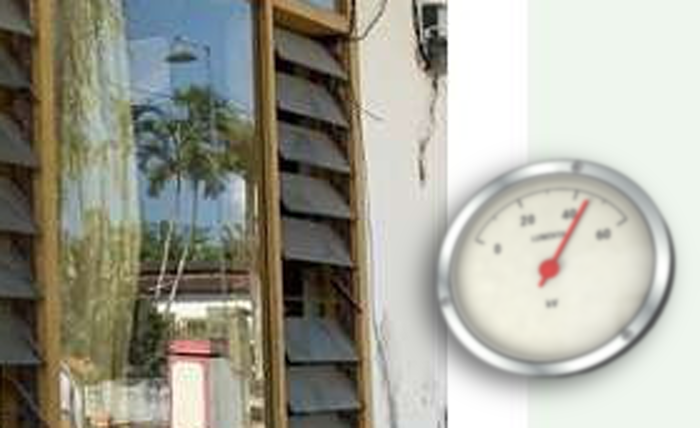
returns 45,kV
